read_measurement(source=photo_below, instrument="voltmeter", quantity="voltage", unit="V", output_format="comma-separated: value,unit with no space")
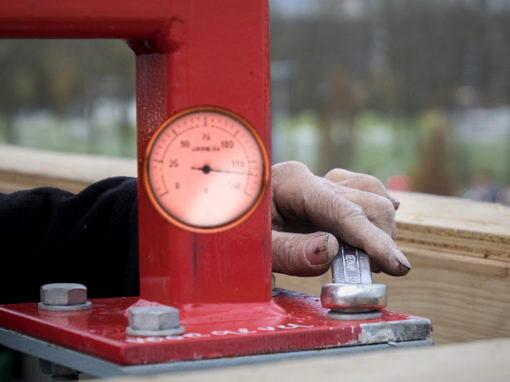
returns 135,V
